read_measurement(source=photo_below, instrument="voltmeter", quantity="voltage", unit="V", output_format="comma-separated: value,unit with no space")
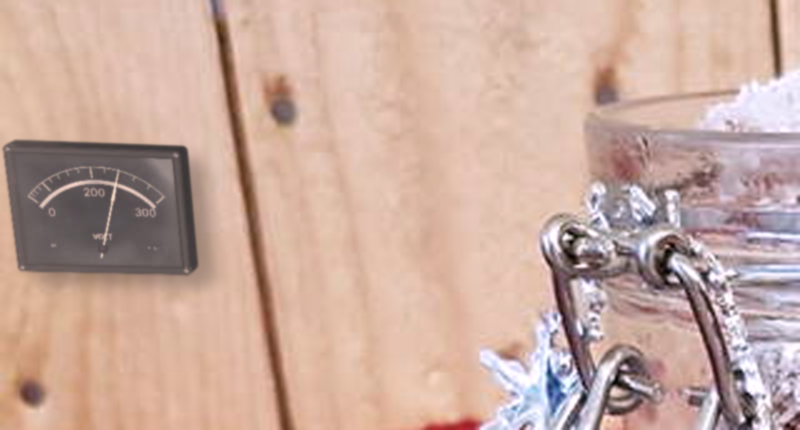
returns 240,V
